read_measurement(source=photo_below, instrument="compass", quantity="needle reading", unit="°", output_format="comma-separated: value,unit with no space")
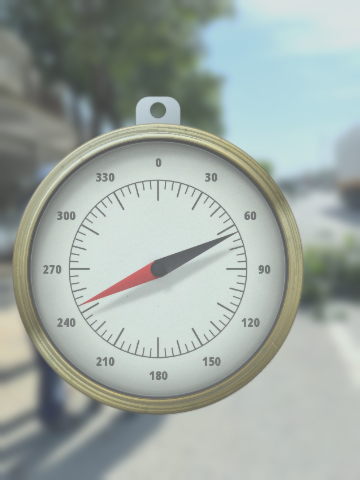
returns 245,°
